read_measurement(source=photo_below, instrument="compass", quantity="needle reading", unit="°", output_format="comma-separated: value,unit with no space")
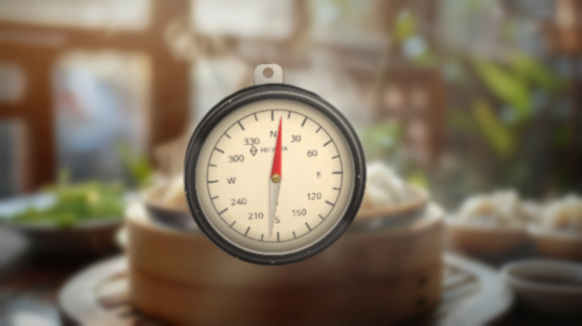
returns 7.5,°
